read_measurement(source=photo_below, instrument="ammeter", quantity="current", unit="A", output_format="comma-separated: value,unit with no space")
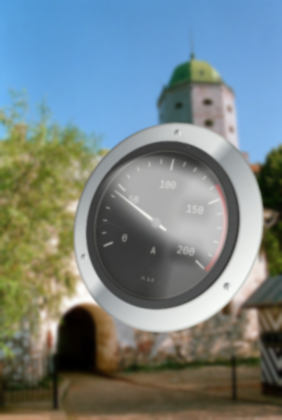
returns 45,A
